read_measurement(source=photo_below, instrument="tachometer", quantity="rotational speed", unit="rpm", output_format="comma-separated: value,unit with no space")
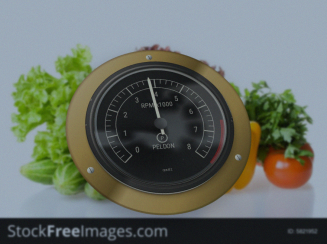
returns 3800,rpm
